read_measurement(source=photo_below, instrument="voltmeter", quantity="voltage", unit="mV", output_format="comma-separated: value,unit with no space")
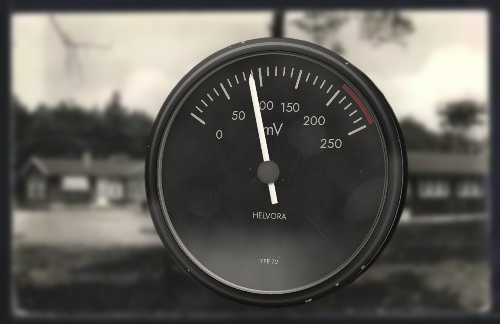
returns 90,mV
